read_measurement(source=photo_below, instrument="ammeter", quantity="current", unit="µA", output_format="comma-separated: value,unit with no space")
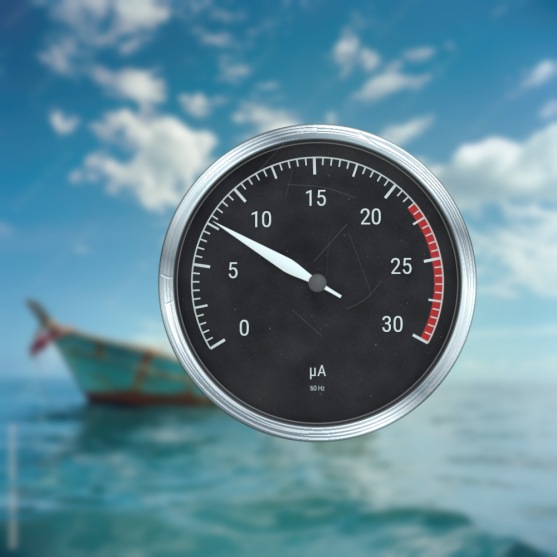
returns 7.75,µA
